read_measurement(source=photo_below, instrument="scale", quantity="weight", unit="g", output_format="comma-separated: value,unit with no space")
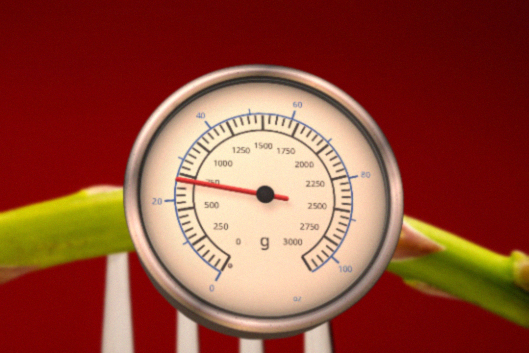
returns 700,g
